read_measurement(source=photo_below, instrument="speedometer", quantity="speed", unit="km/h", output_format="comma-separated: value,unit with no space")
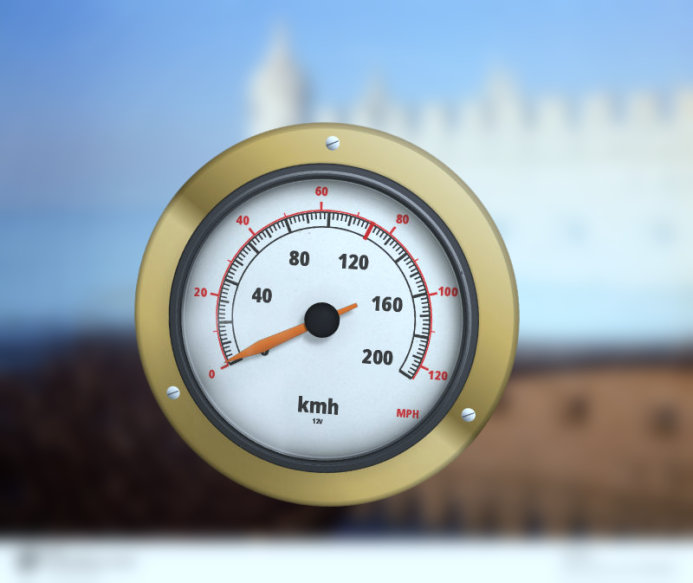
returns 2,km/h
